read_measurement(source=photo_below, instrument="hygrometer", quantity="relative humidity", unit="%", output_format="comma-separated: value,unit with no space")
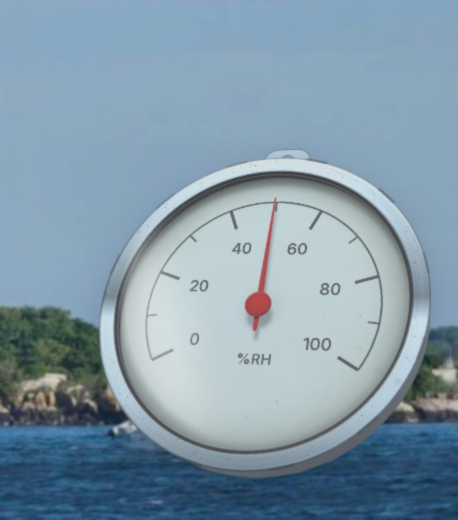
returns 50,%
